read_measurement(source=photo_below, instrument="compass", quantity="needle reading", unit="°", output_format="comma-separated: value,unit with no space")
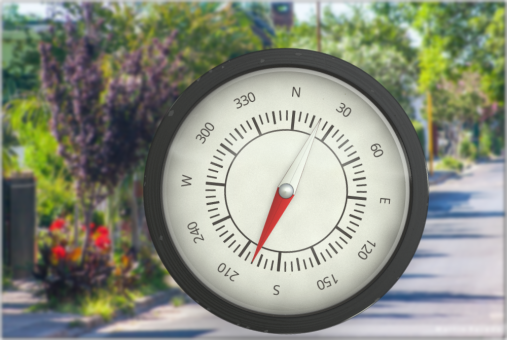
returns 200,°
